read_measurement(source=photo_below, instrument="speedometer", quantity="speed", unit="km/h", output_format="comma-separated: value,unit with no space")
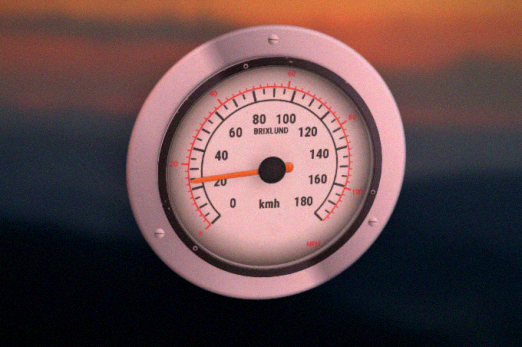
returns 25,km/h
